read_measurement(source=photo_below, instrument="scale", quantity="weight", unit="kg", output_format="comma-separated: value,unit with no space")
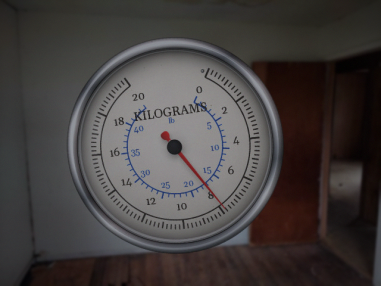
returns 7.8,kg
